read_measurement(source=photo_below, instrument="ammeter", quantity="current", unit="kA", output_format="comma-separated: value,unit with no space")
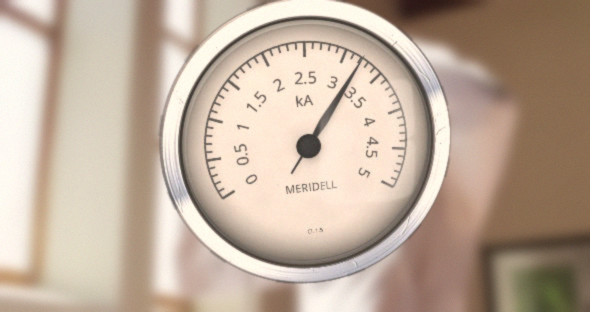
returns 3.2,kA
